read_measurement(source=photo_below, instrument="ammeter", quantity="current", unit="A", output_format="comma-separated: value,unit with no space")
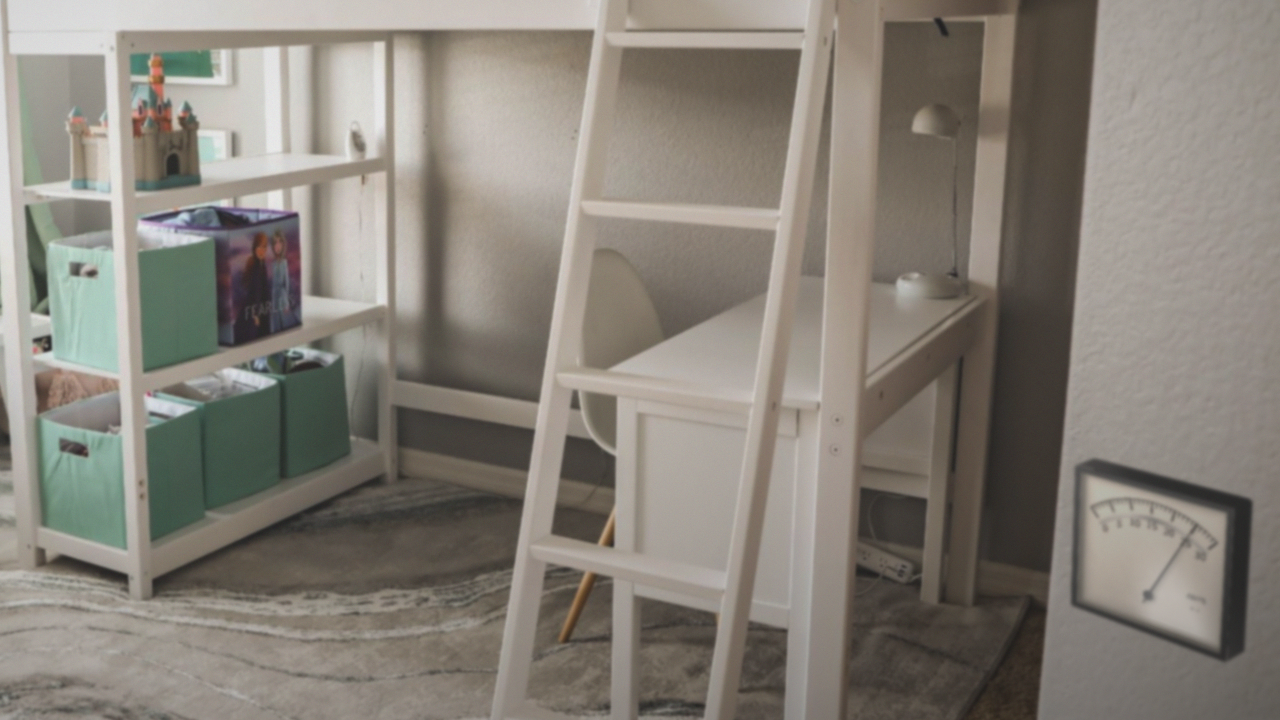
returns 25,A
